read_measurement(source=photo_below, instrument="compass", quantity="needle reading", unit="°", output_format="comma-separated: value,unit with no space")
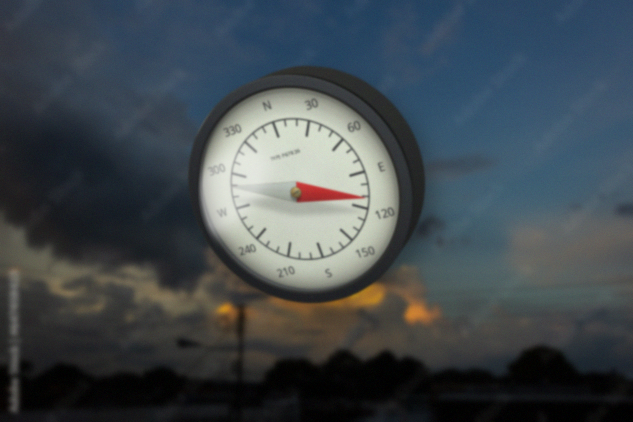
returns 110,°
